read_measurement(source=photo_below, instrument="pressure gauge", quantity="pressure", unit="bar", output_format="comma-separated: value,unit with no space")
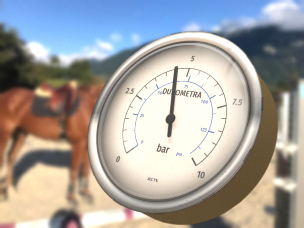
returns 4.5,bar
